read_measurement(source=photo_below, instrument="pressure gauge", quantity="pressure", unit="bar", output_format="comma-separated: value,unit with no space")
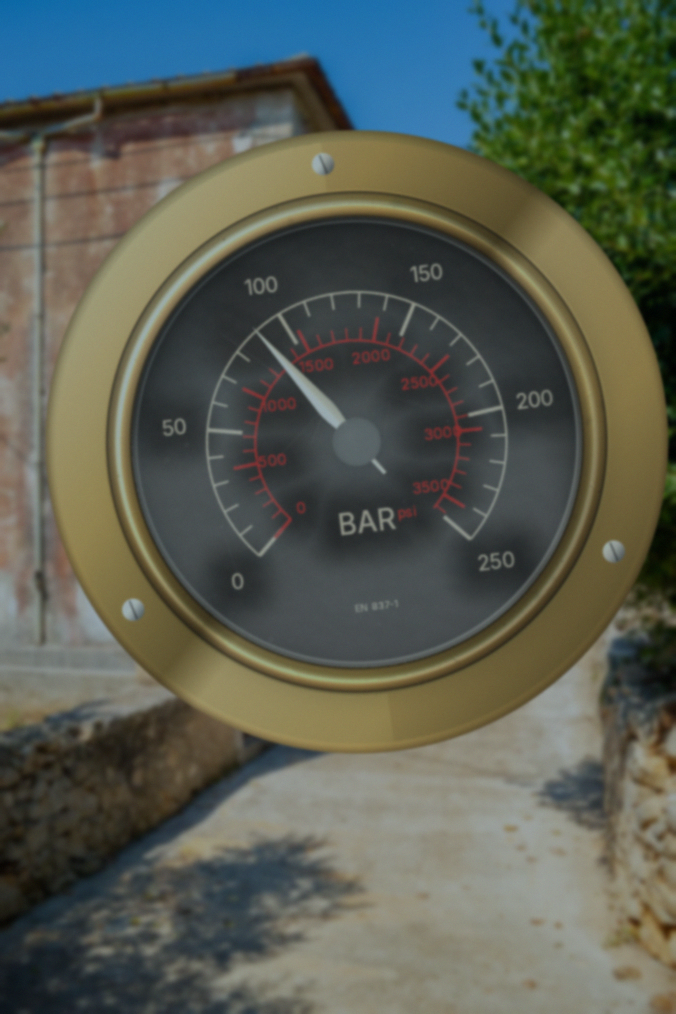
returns 90,bar
